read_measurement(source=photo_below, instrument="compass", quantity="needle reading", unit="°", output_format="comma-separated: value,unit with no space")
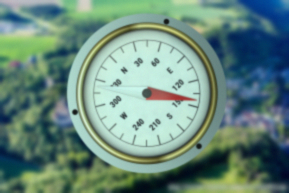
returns 142.5,°
